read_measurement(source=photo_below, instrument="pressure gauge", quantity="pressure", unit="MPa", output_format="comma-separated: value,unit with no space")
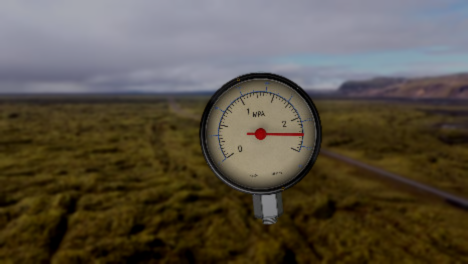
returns 2.25,MPa
